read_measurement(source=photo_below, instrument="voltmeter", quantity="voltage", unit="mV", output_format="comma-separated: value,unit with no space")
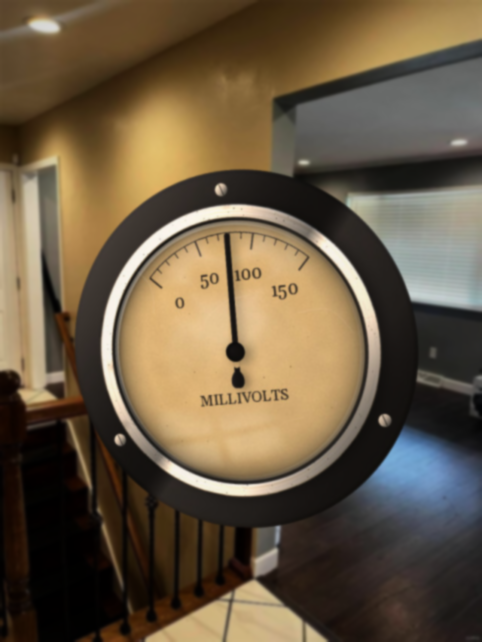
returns 80,mV
